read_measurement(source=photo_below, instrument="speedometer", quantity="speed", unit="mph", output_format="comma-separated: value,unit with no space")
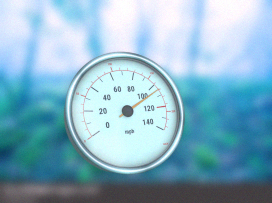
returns 105,mph
